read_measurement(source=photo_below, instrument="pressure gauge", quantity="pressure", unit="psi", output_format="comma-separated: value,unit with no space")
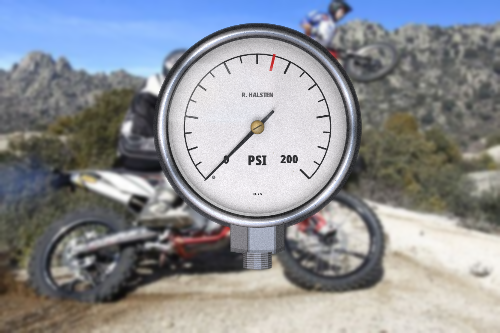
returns 0,psi
